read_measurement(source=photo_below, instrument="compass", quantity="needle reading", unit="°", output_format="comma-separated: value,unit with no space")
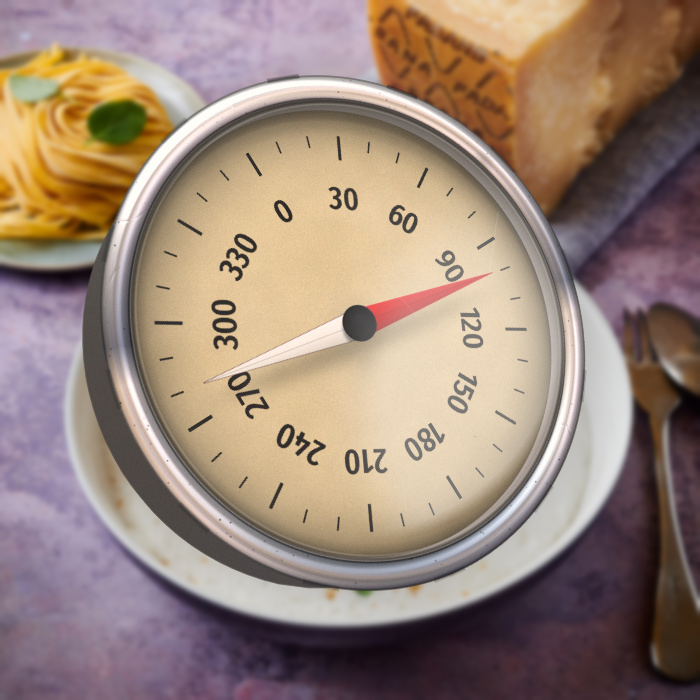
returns 100,°
